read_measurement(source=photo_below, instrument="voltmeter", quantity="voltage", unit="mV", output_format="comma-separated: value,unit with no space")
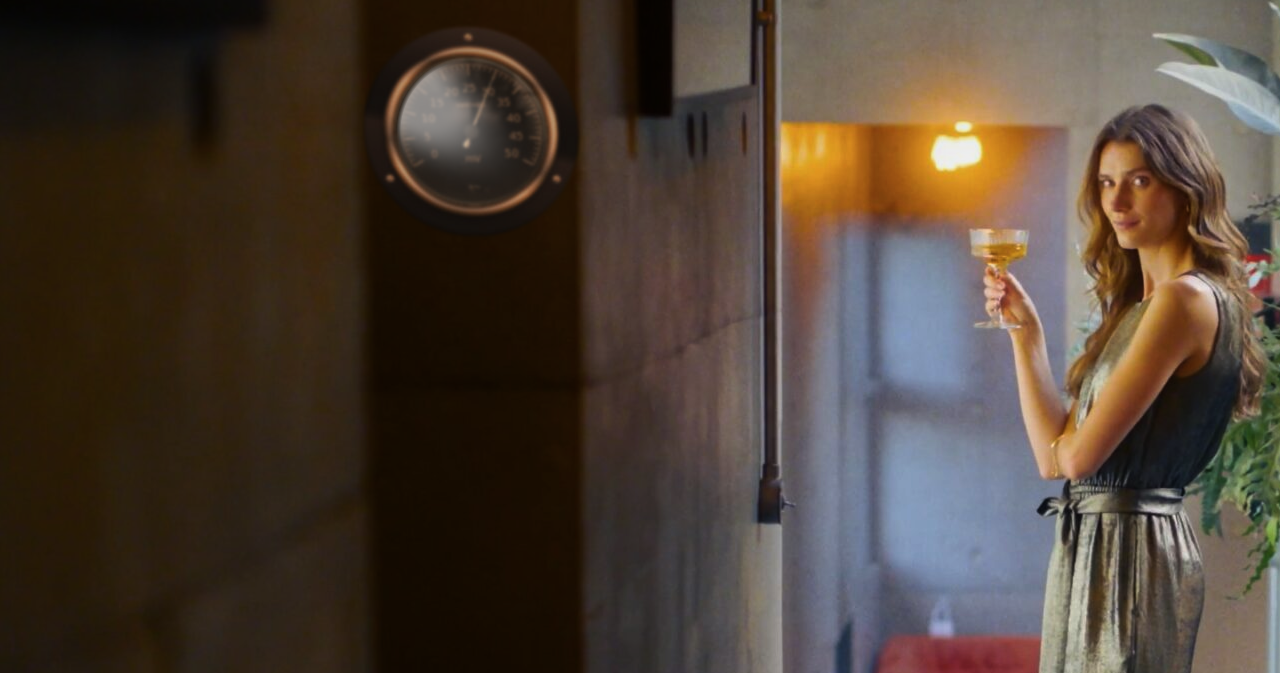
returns 30,mV
